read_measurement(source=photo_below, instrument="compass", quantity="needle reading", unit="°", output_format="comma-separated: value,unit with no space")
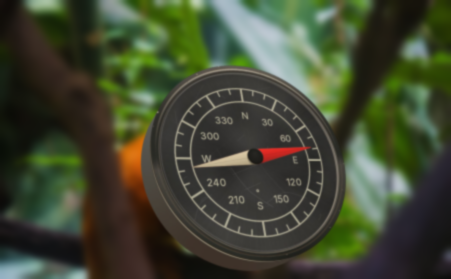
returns 80,°
